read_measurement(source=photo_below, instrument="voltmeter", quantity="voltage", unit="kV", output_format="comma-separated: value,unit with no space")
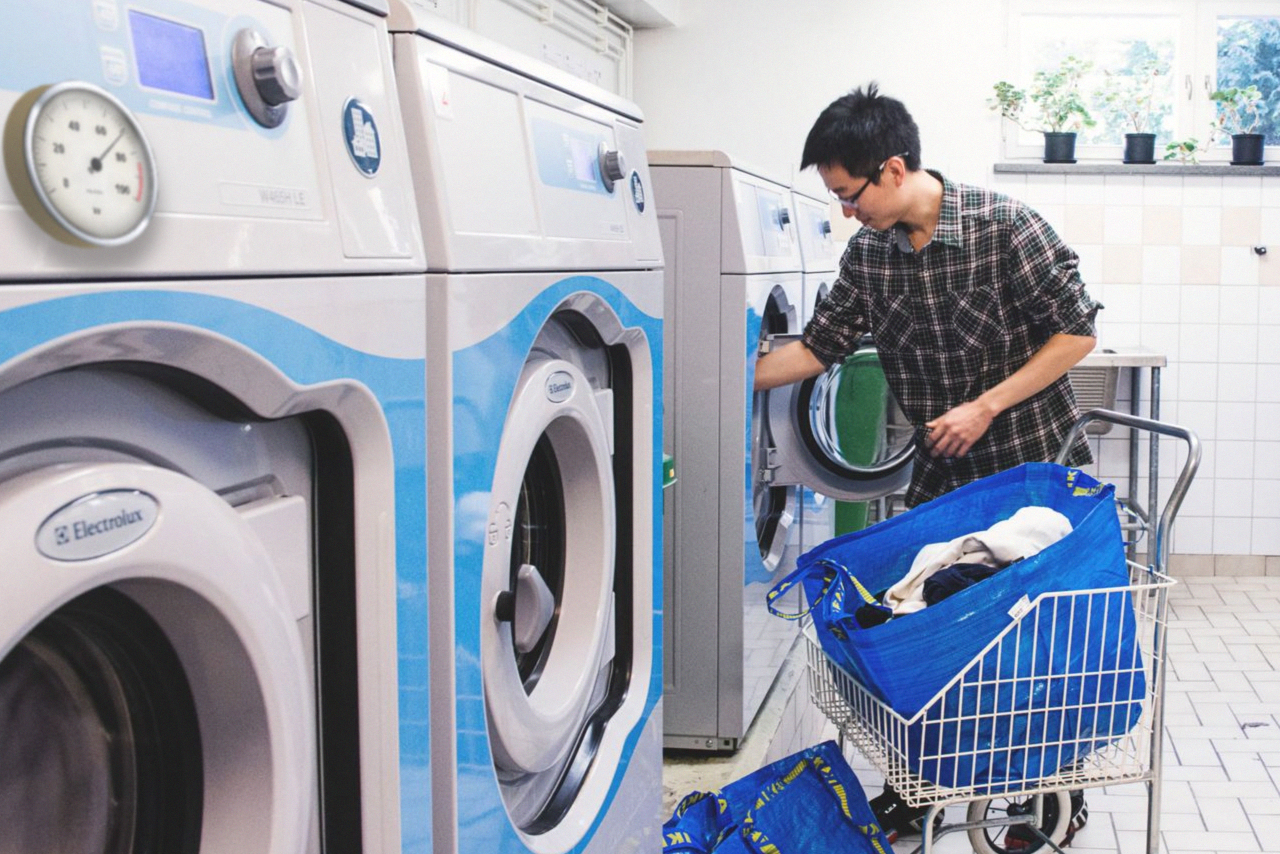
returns 70,kV
